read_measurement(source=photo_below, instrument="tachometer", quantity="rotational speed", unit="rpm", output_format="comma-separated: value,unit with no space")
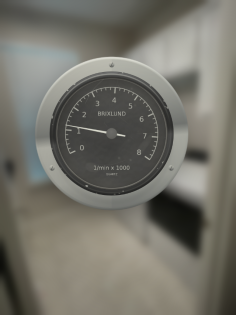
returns 1200,rpm
